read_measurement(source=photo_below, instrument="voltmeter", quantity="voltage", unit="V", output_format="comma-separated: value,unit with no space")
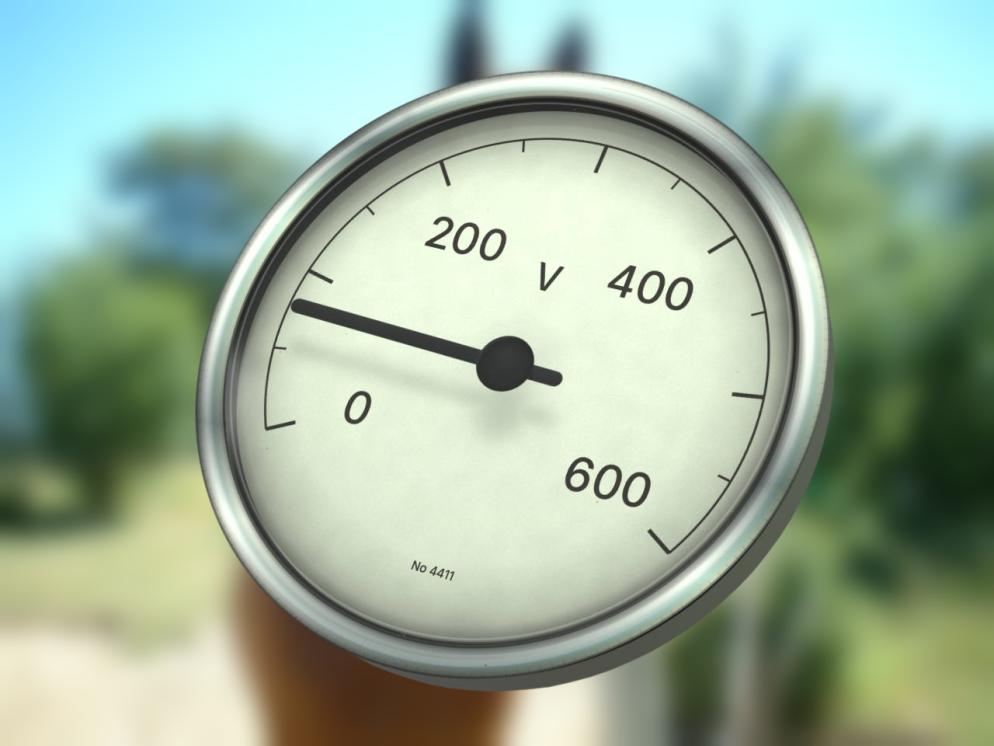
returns 75,V
